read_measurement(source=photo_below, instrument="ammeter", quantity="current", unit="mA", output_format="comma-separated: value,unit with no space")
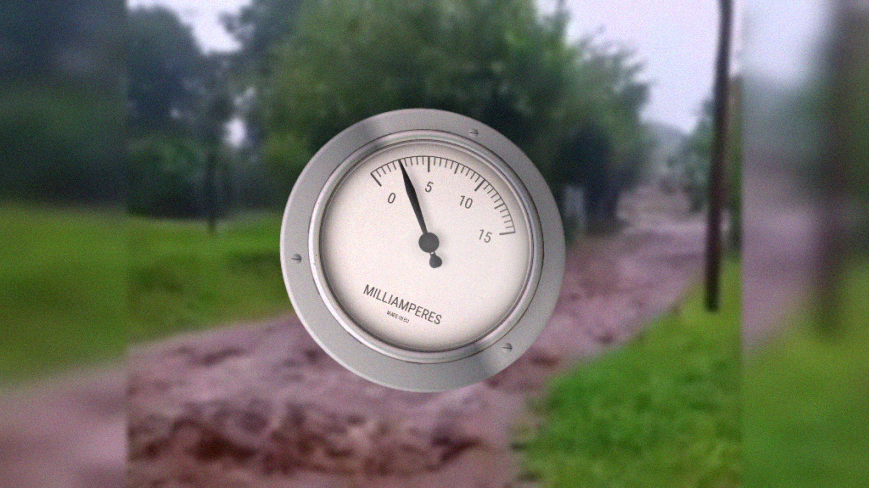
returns 2.5,mA
